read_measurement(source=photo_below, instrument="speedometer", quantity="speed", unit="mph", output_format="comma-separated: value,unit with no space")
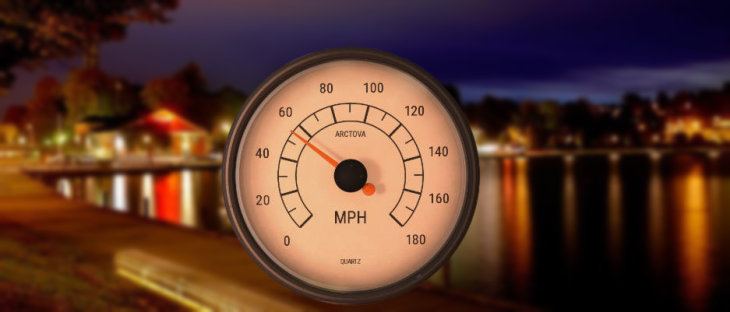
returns 55,mph
